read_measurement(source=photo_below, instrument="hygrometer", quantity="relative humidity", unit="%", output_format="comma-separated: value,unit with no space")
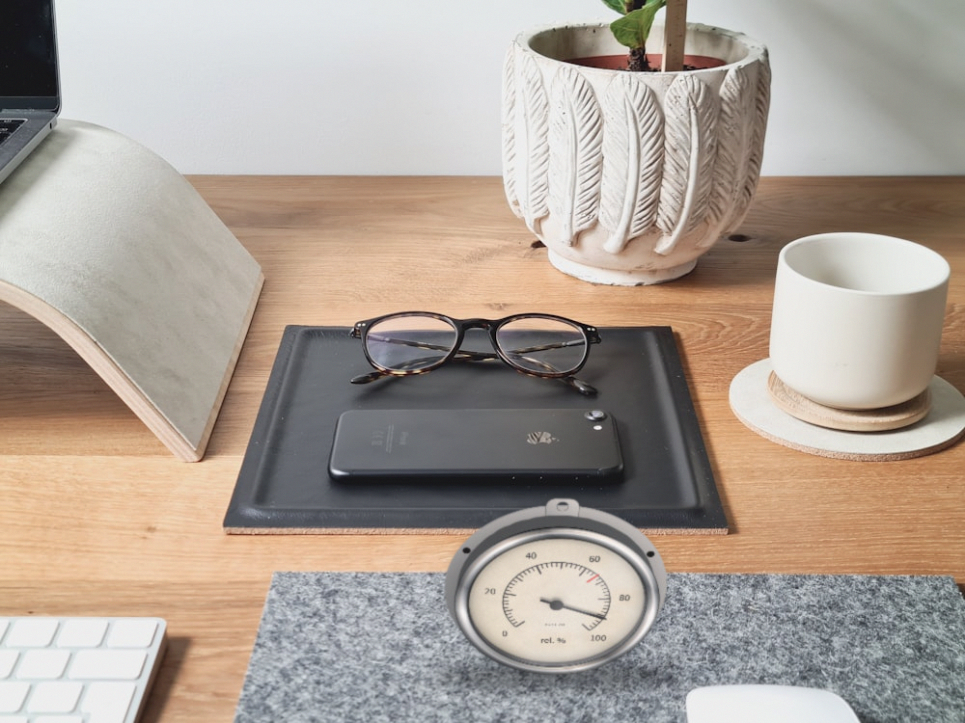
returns 90,%
